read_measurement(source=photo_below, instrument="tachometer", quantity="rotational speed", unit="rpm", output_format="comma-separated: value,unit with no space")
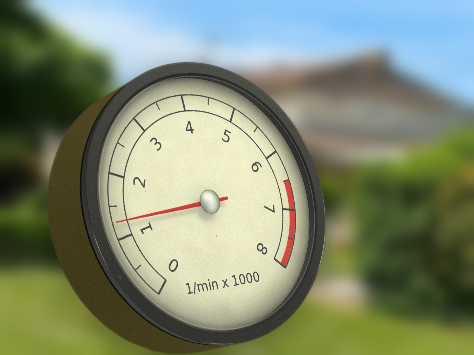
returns 1250,rpm
